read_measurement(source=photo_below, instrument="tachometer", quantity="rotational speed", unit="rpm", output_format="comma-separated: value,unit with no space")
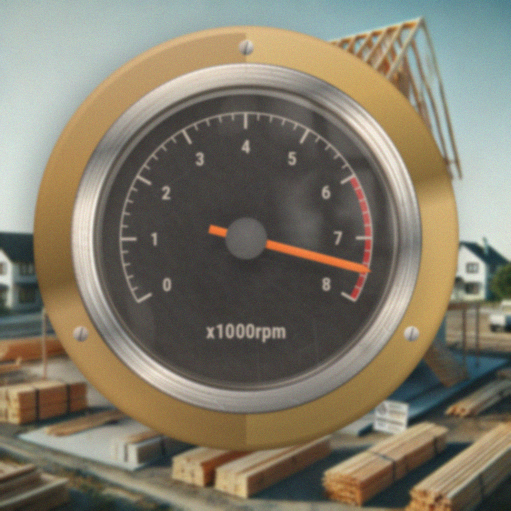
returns 7500,rpm
